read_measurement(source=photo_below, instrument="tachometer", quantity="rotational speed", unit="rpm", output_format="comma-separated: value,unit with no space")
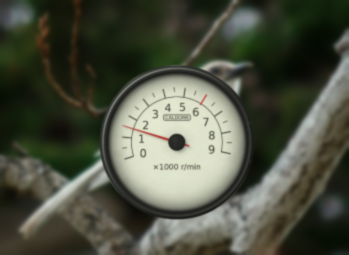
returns 1500,rpm
